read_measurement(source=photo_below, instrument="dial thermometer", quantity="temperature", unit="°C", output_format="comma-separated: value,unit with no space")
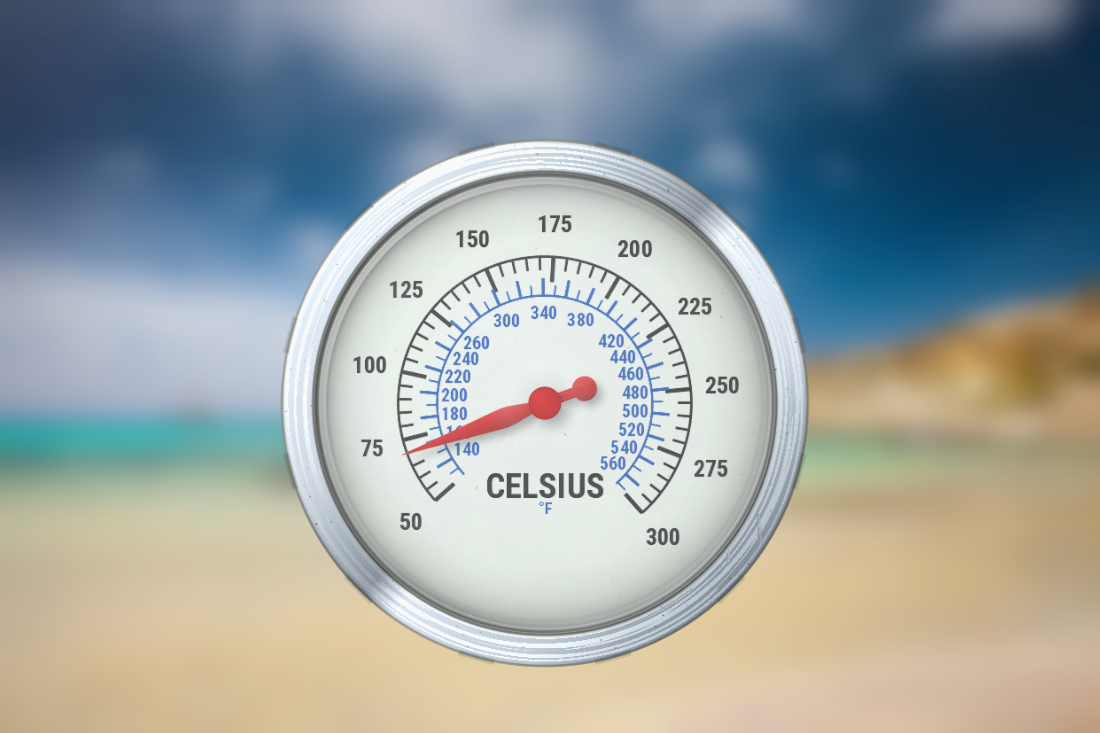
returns 70,°C
